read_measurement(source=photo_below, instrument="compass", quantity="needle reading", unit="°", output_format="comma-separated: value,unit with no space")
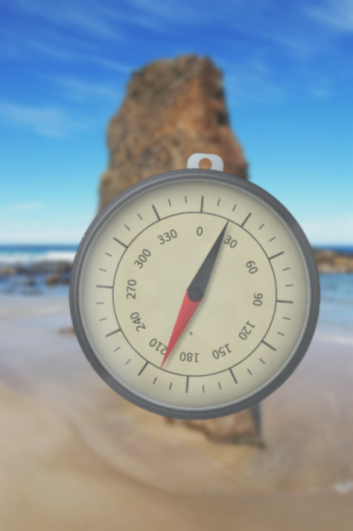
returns 200,°
